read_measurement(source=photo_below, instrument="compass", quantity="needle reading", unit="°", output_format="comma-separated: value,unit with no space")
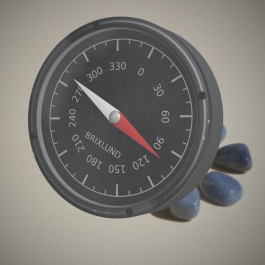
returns 100,°
